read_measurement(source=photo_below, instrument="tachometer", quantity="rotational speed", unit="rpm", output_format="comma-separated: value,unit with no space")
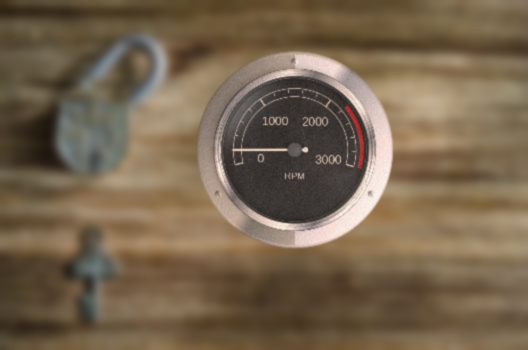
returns 200,rpm
